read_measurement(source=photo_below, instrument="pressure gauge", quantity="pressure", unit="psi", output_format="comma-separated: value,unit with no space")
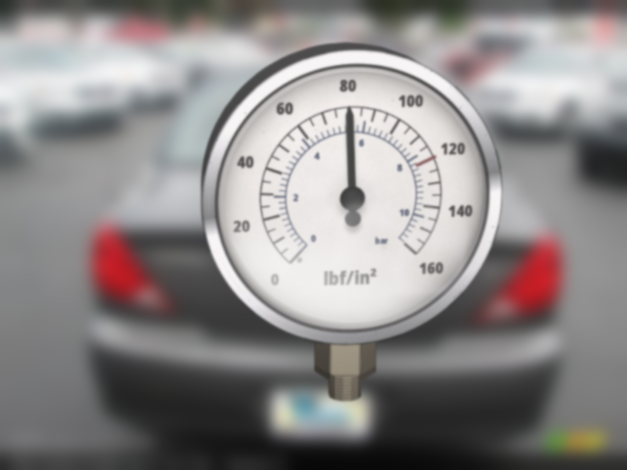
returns 80,psi
